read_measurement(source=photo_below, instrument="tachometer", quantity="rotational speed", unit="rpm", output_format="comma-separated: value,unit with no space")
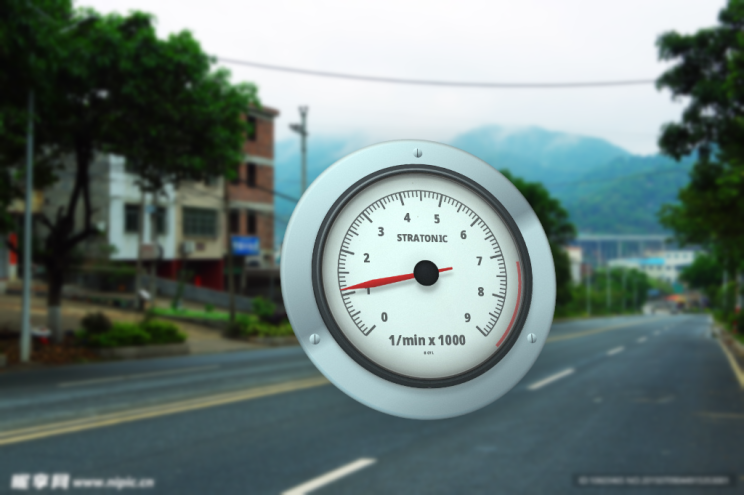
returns 1100,rpm
